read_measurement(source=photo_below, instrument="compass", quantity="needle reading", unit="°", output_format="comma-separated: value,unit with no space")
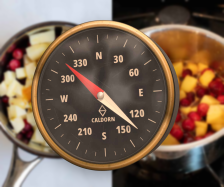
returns 315,°
